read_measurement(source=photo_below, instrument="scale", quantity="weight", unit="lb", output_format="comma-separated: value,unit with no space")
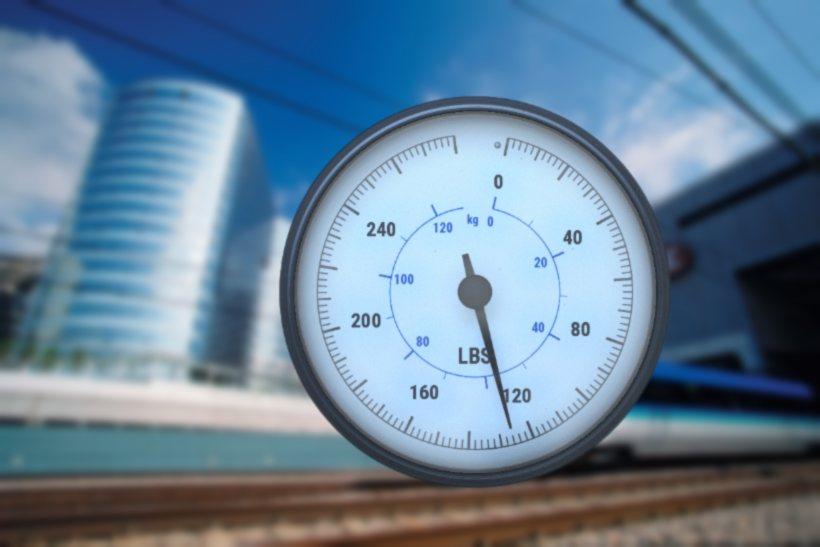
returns 126,lb
